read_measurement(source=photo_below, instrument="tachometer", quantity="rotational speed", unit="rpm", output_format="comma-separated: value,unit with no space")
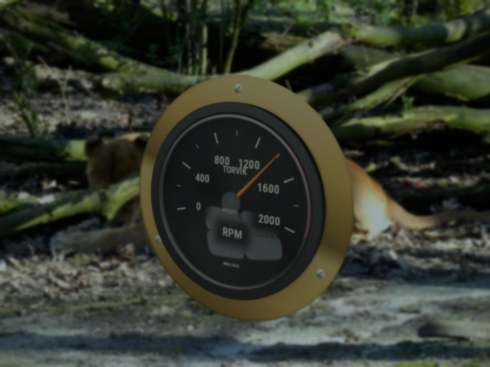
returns 1400,rpm
